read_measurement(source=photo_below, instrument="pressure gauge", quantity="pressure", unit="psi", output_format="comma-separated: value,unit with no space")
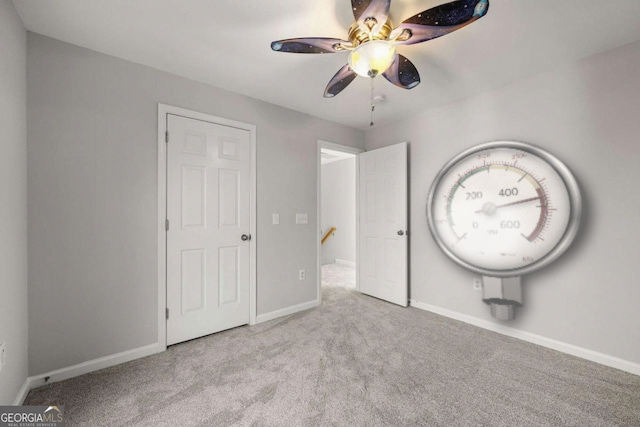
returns 475,psi
